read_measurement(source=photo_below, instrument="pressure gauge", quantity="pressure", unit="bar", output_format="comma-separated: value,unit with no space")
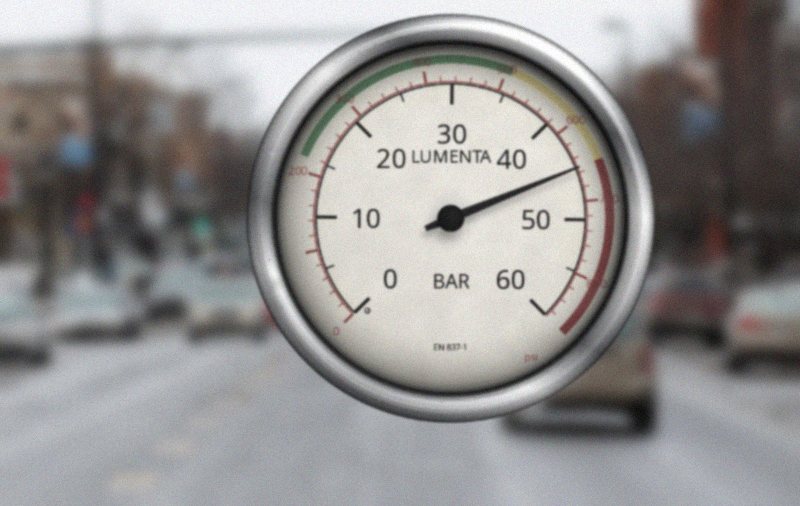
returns 45,bar
